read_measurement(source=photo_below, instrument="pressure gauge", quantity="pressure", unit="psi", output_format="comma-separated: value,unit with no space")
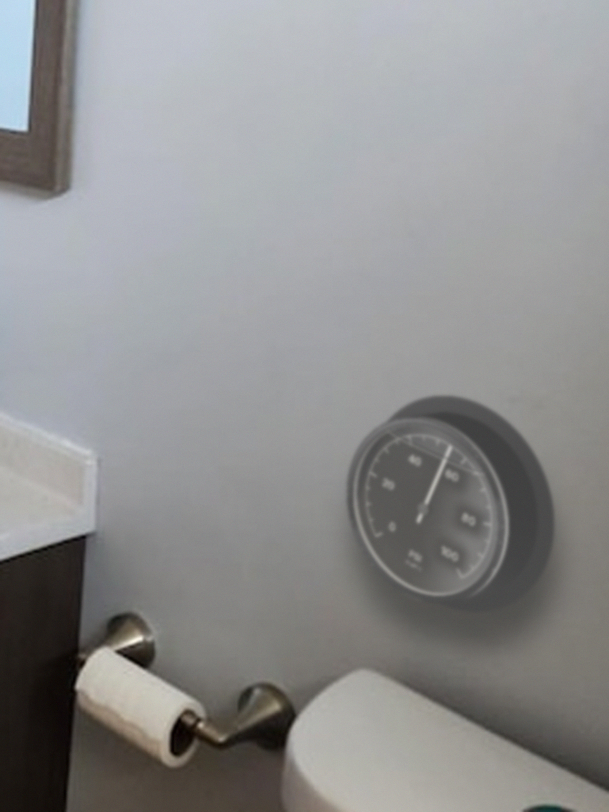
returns 55,psi
